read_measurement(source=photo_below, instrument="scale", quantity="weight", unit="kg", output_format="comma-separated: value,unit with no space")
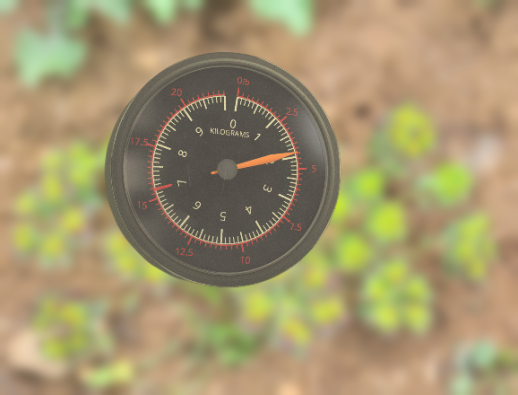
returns 1.9,kg
